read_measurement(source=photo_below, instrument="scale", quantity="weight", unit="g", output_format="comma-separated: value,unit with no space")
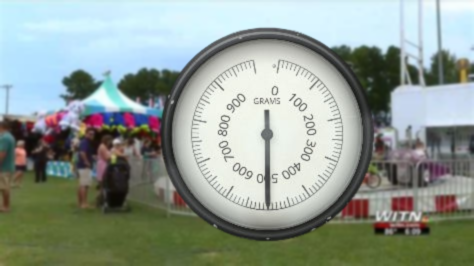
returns 500,g
